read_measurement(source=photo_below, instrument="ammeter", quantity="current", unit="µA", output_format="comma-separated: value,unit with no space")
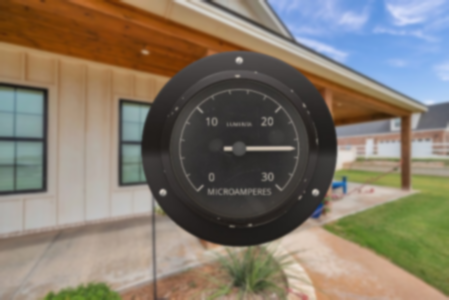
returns 25,µA
